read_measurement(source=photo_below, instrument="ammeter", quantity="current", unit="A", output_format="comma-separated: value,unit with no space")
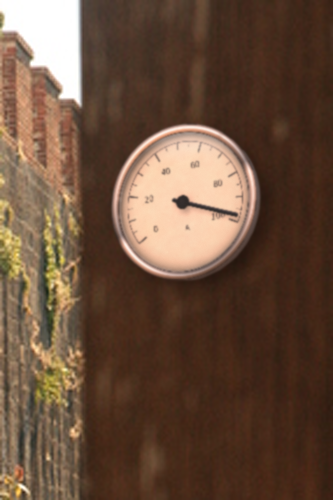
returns 97.5,A
